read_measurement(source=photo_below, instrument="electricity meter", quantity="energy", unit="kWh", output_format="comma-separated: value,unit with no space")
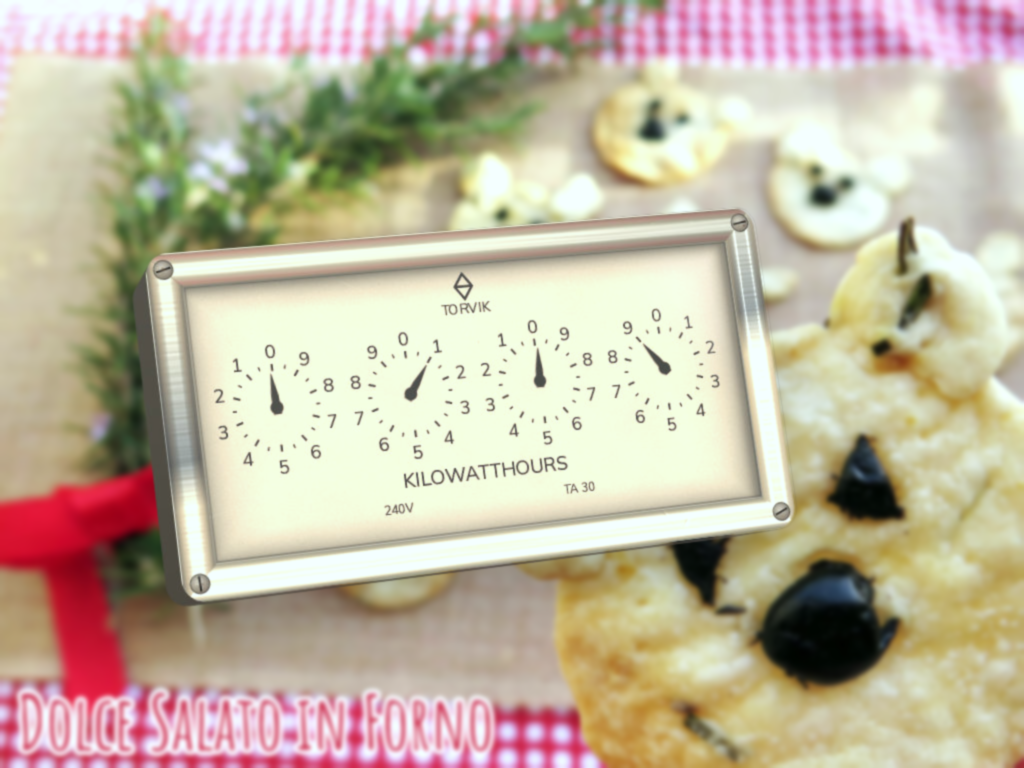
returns 99,kWh
